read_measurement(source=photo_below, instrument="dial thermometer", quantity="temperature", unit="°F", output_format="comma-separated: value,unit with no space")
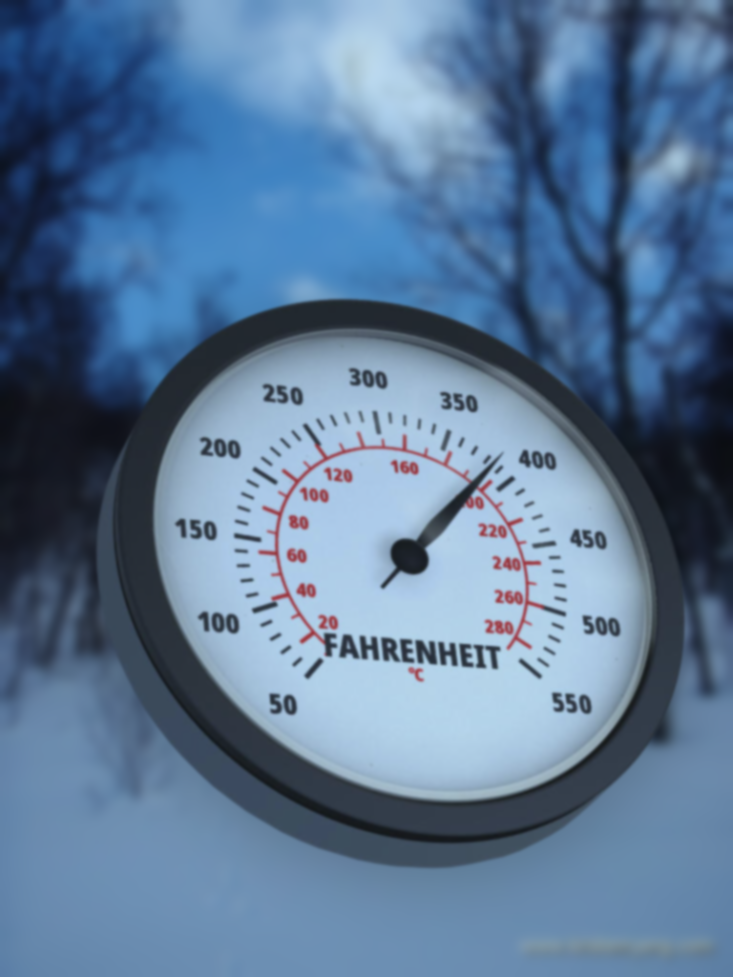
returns 385,°F
